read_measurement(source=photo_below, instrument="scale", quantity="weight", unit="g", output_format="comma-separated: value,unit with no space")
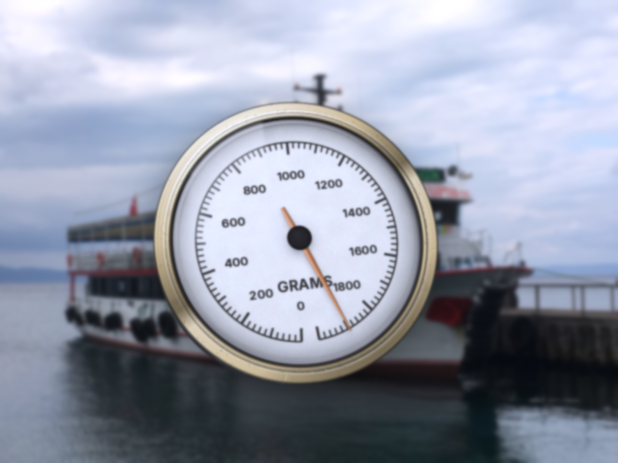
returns 1900,g
